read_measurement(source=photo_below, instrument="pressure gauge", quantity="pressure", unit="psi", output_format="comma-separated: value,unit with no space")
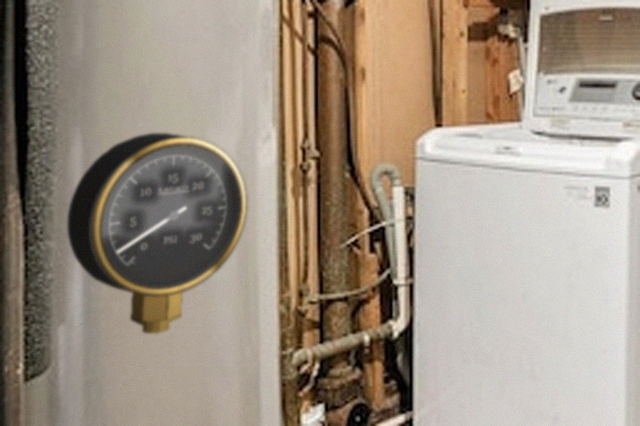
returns 2,psi
